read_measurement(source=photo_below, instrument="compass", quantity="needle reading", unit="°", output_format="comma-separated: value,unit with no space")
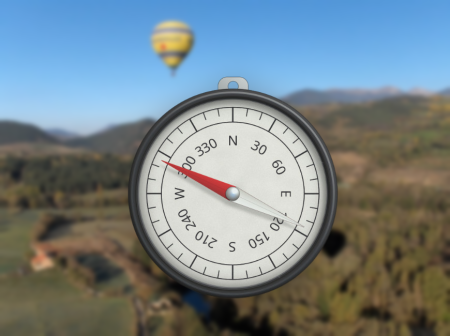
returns 295,°
